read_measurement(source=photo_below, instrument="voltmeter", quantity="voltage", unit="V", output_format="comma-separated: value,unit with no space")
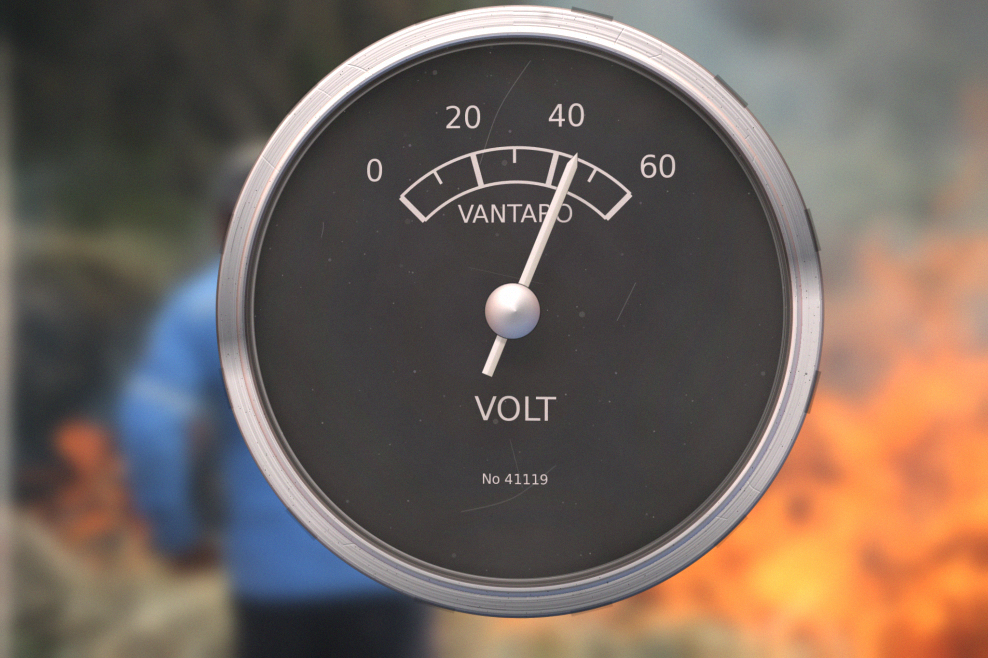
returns 45,V
